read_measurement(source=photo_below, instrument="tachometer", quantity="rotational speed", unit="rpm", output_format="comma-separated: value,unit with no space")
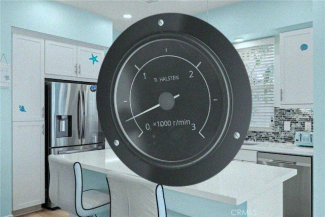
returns 250,rpm
